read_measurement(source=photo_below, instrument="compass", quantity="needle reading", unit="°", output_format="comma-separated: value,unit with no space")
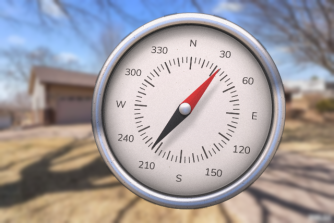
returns 35,°
